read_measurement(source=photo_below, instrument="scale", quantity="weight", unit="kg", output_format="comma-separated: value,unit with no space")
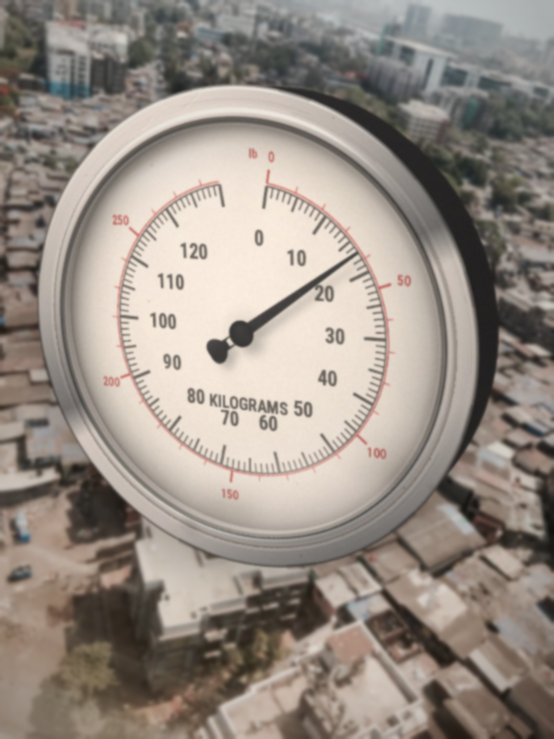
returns 17,kg
